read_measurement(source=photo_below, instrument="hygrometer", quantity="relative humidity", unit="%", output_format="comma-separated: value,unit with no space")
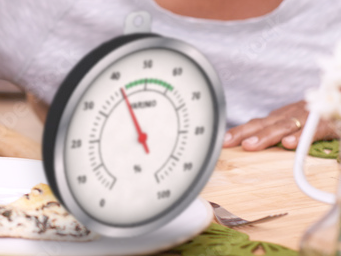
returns 40,%
